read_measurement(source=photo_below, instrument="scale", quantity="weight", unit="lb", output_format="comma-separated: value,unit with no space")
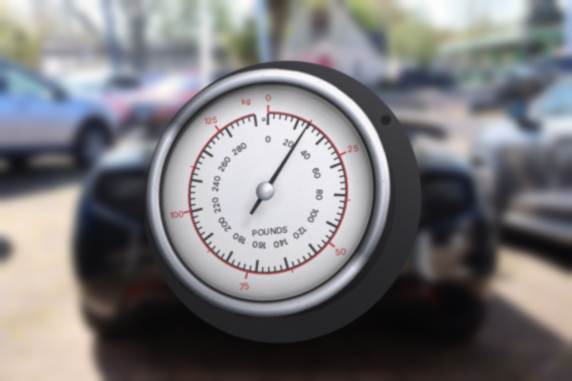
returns 28,lb
